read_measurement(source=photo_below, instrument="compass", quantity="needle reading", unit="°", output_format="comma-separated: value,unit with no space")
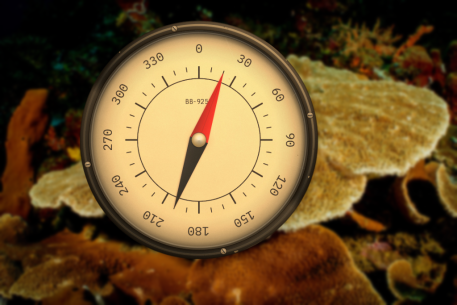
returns 20,°
